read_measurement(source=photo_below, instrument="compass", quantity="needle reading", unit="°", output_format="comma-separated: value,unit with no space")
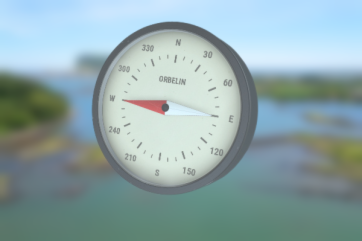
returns 270,°
